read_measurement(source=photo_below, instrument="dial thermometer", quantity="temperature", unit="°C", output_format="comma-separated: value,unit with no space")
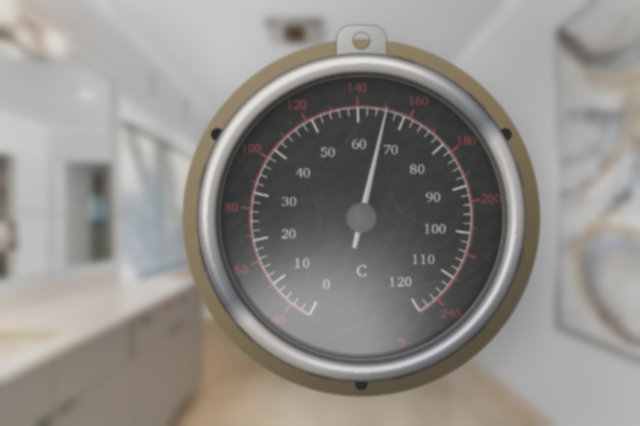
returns 66,°C
